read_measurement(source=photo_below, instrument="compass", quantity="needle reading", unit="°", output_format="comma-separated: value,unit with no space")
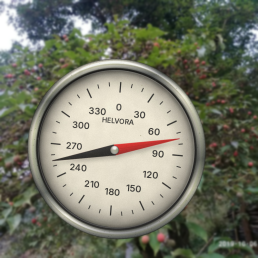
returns 75,°
